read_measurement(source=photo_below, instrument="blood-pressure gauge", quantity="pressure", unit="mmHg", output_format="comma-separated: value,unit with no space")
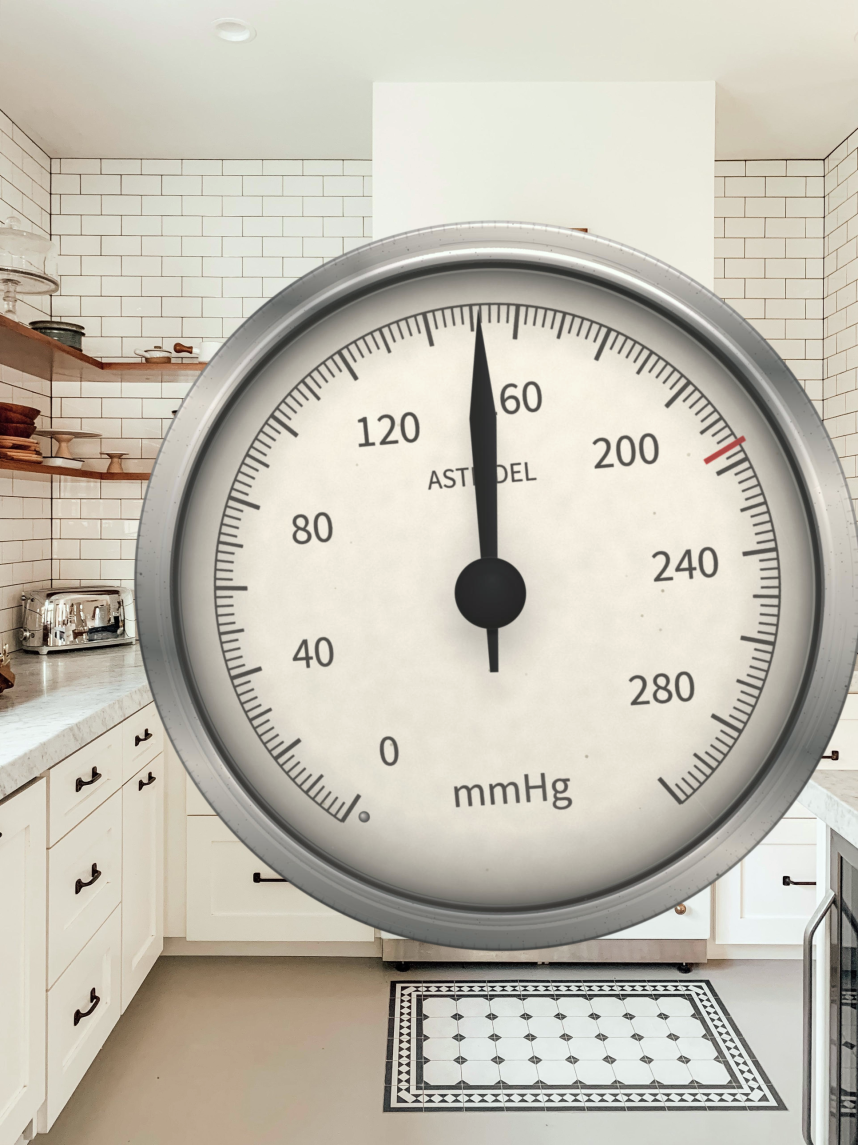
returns 152,mmHg
